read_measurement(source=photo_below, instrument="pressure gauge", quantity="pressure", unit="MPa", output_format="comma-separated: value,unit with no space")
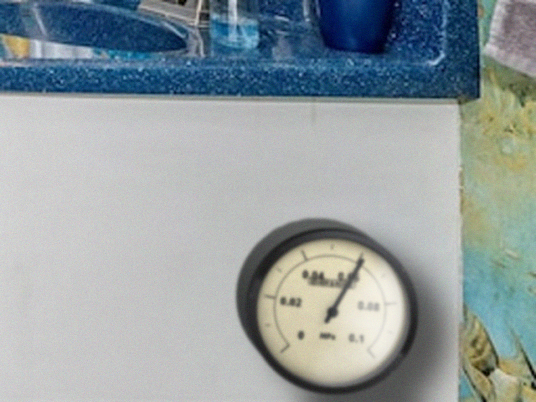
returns 0.06,MPa
